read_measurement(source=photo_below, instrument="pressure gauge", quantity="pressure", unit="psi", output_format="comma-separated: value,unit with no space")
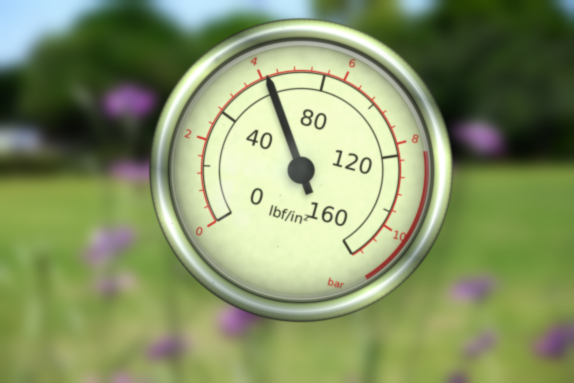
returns 60,psi
